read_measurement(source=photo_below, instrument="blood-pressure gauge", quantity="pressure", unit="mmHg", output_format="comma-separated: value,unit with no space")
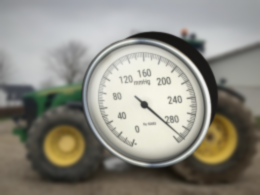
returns 290,mmHg
